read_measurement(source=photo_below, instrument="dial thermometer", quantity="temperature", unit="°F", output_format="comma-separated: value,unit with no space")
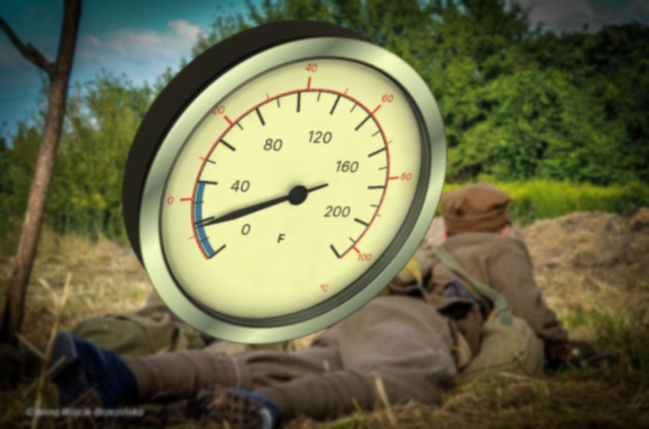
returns 20,°F
